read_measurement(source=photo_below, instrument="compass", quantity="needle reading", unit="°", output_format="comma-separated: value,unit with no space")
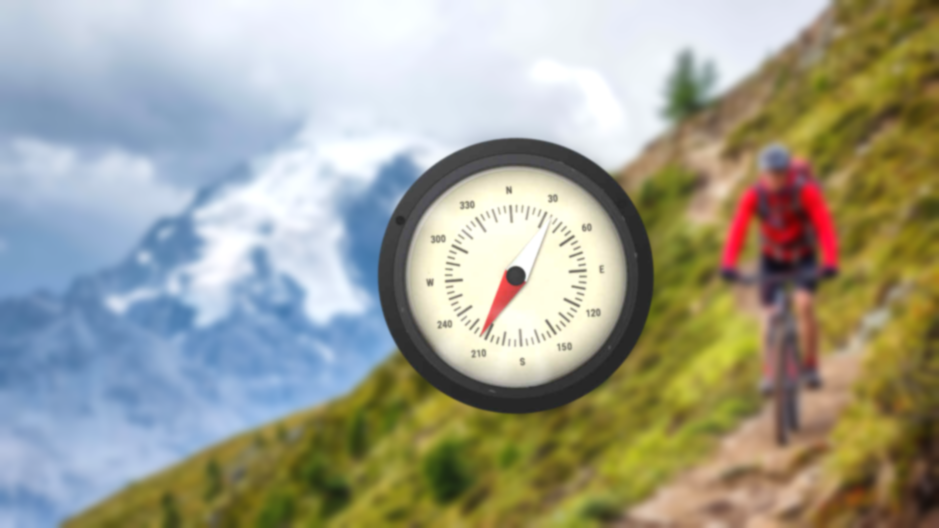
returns 215,°
